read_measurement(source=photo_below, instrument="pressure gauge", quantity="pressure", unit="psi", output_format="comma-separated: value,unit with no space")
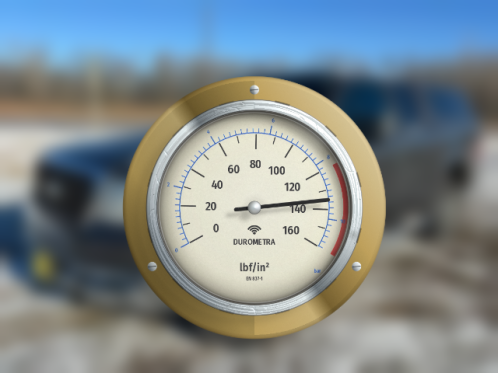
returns 135,psi
